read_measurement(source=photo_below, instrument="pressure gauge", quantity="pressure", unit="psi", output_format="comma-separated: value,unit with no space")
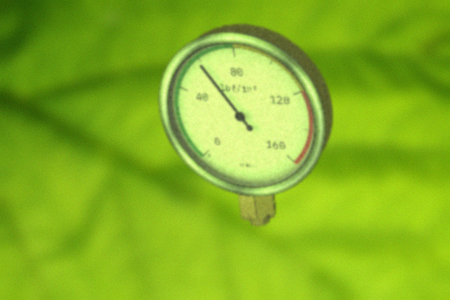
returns 60,psi
